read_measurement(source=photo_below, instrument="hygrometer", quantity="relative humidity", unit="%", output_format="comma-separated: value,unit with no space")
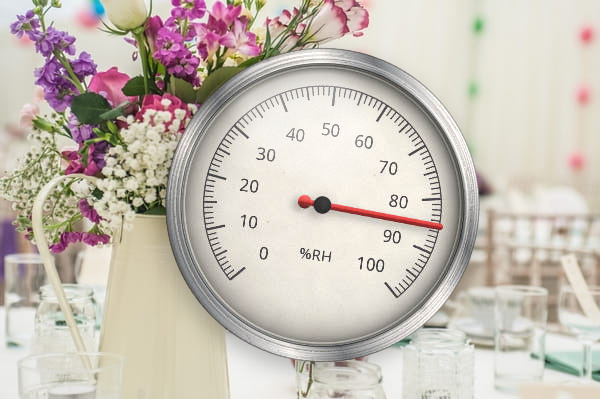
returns 85,%
